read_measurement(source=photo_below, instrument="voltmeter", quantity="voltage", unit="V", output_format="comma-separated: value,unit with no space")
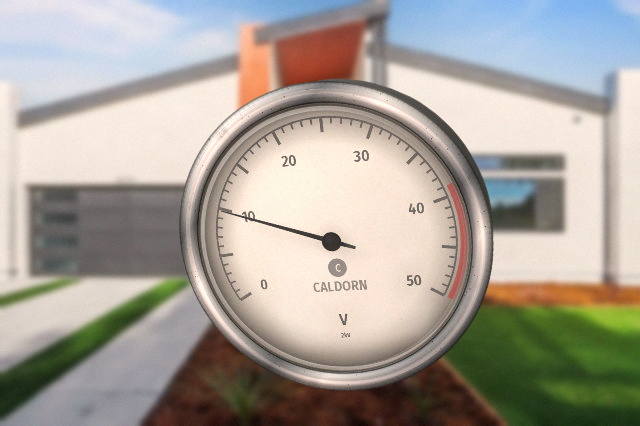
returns 10,V
